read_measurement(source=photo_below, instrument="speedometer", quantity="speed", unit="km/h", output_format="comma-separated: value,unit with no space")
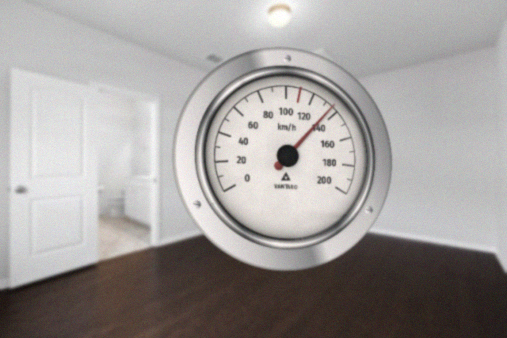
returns 135,km/h
